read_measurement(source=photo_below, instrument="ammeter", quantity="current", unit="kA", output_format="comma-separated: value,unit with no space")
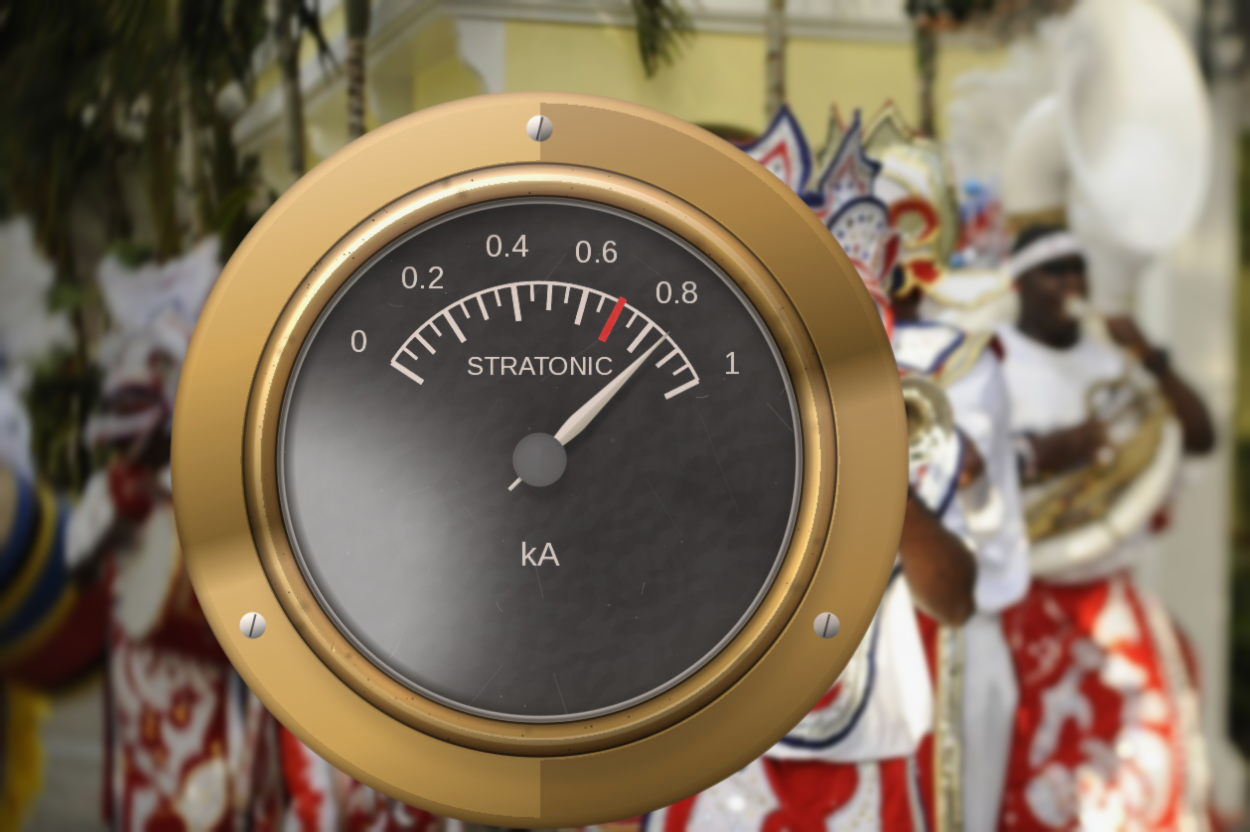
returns 0.85,kA
